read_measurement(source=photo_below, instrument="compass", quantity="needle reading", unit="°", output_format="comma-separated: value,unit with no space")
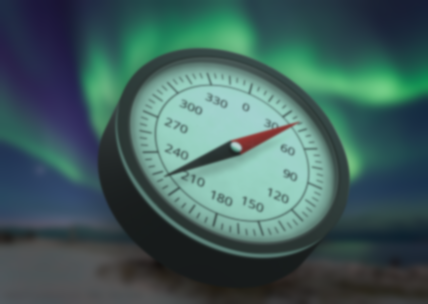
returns 40,°
